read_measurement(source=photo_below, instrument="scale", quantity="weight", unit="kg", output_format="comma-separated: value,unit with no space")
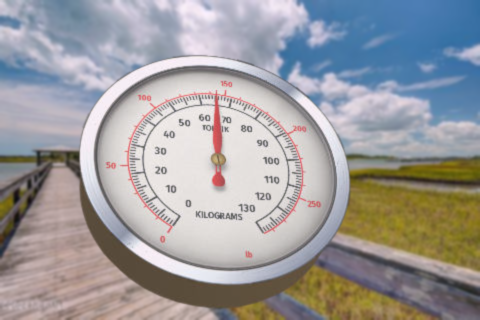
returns 65,kg
